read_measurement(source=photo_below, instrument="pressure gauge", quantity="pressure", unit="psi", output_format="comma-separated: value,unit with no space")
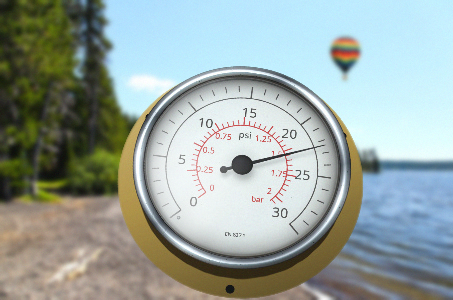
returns 22.5,psi
